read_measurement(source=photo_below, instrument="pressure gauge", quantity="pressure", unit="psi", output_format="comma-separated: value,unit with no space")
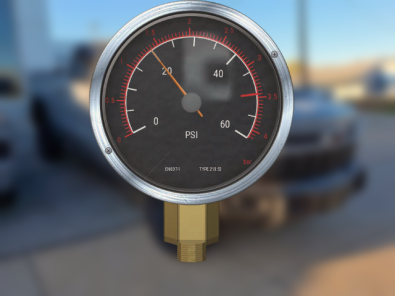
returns 20,psi
